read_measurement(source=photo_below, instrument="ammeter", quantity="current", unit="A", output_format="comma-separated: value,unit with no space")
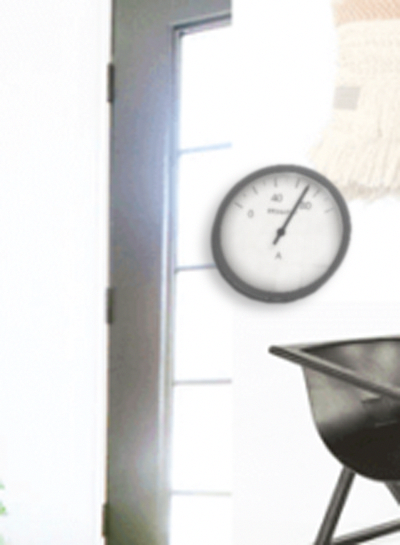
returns 70,A
